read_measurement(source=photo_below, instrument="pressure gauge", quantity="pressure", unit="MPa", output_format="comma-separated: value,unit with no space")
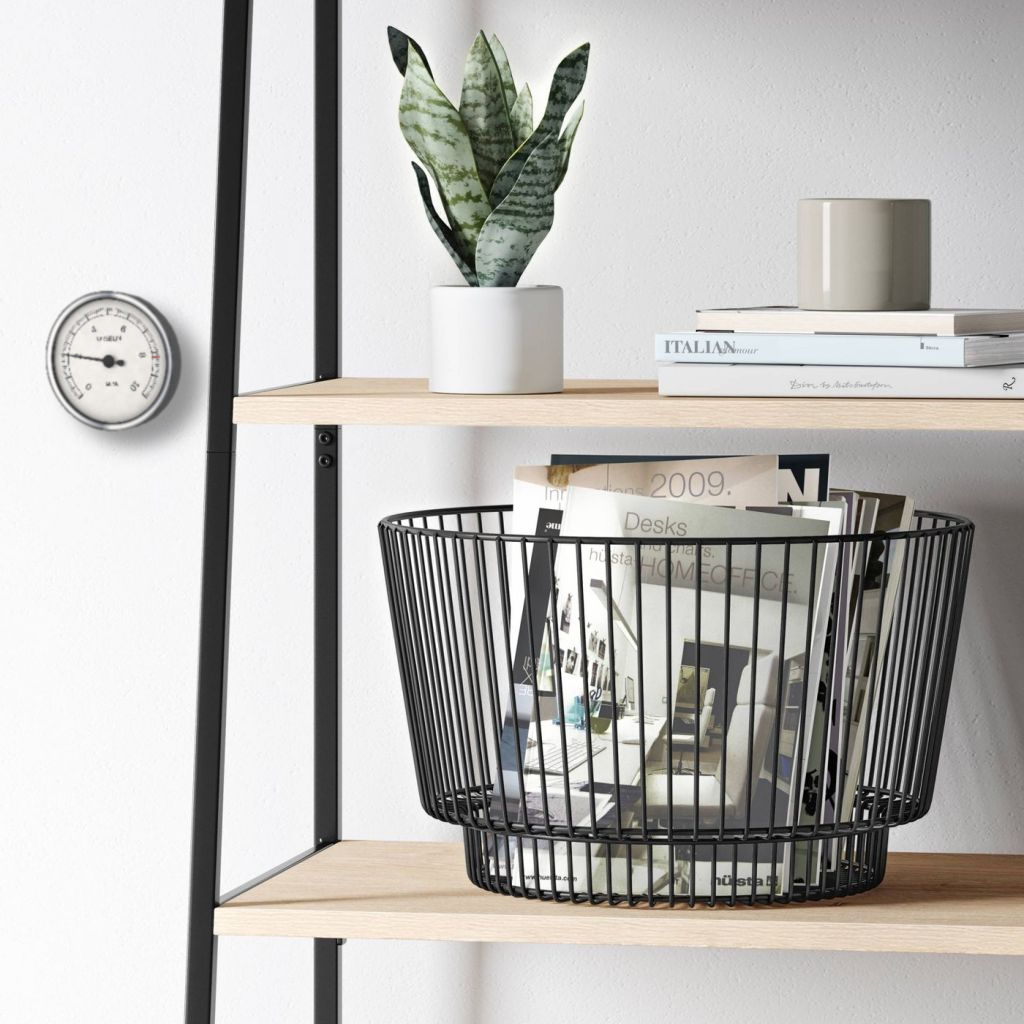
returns 2,MPa
